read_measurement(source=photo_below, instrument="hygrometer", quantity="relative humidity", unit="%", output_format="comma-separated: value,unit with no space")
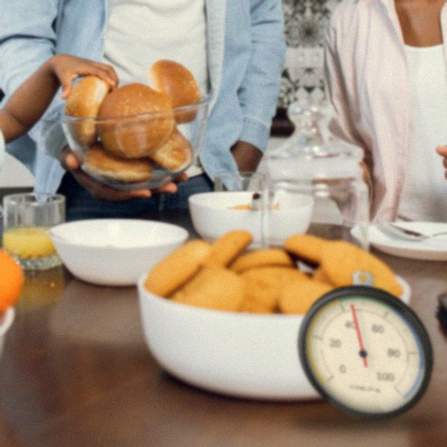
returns 45,%
